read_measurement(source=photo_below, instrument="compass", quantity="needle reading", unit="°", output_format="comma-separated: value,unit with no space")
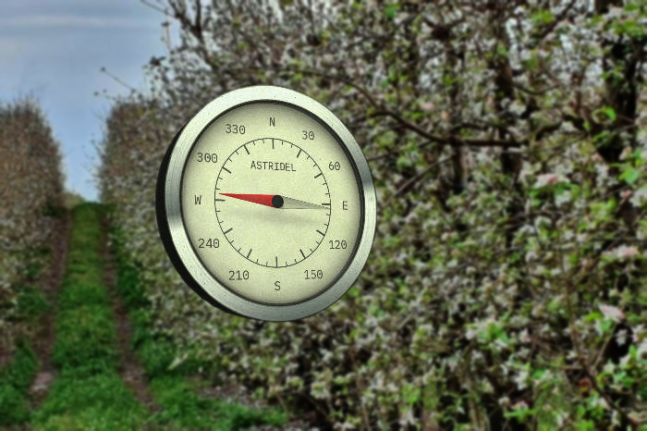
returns 275,°
